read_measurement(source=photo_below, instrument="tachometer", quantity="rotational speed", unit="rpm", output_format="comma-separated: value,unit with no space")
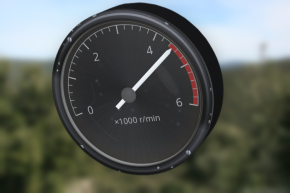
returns 4500,rpm
